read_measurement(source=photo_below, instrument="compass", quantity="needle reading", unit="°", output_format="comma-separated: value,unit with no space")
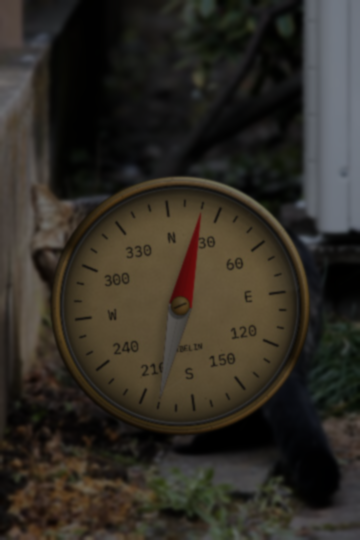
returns 20,°
